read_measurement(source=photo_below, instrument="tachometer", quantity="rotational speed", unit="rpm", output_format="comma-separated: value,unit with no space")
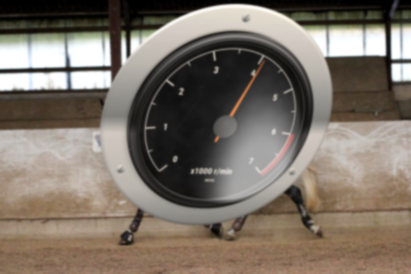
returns 4000,rpm
